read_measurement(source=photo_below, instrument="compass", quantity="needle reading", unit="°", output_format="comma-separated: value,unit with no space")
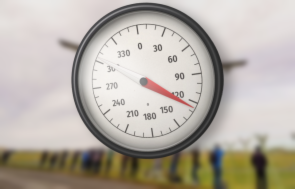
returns 125,°
